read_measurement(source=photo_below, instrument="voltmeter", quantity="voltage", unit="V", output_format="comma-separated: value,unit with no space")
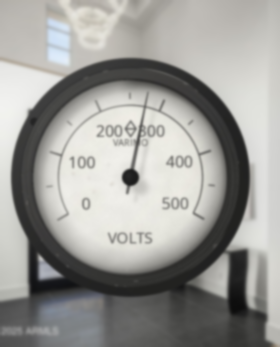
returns 275,V
